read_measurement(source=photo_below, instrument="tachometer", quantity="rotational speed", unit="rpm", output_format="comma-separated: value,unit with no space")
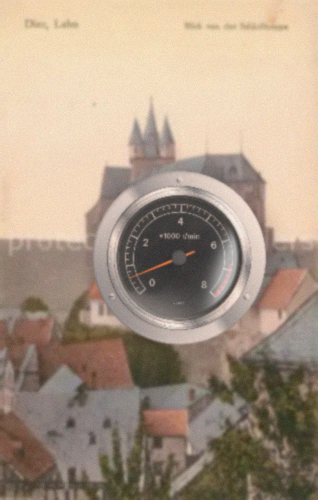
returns 600,rpm
